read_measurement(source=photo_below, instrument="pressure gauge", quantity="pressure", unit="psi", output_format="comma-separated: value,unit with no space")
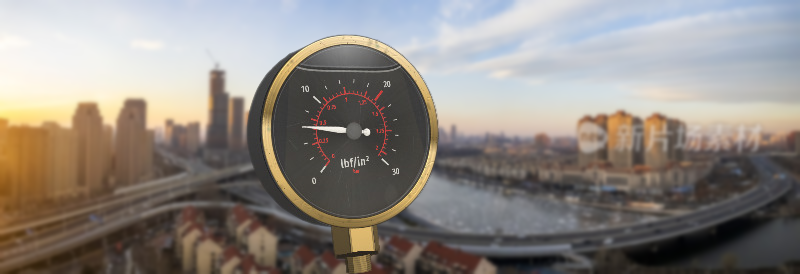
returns 6,psi
